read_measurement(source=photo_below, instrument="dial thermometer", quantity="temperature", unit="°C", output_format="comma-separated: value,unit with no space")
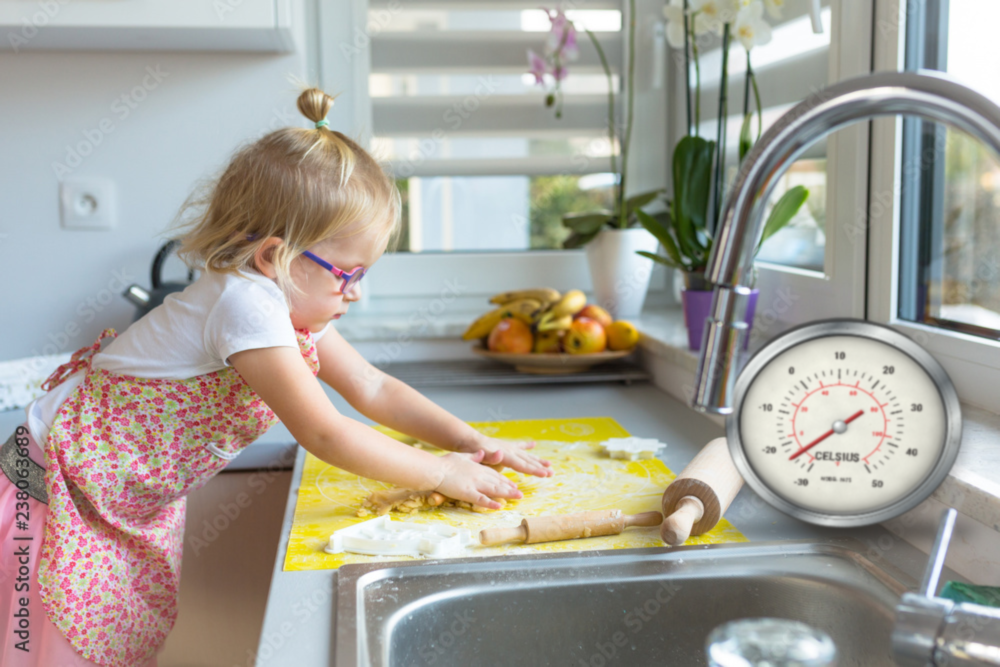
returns -24,°C
